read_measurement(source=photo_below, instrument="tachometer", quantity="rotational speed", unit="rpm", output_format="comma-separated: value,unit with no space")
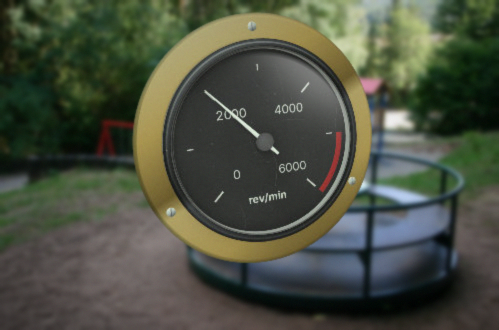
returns 2000,rpm
